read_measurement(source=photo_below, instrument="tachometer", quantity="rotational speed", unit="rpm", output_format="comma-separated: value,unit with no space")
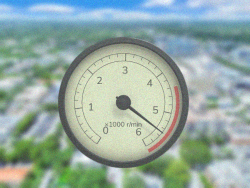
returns 5500,rpm
